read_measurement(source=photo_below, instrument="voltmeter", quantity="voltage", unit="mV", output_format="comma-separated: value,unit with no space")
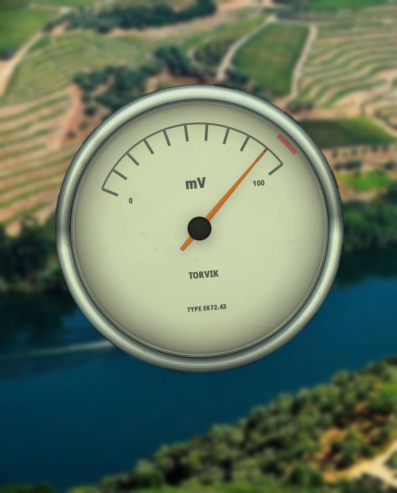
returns 90,mV
